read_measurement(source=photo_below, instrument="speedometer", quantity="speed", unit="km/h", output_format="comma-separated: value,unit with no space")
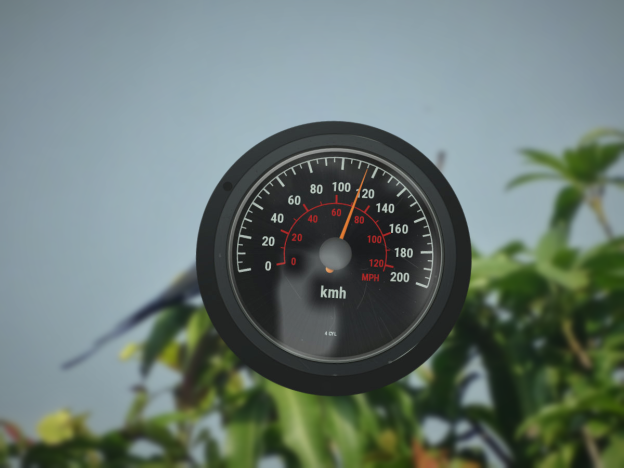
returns 115,km/h
